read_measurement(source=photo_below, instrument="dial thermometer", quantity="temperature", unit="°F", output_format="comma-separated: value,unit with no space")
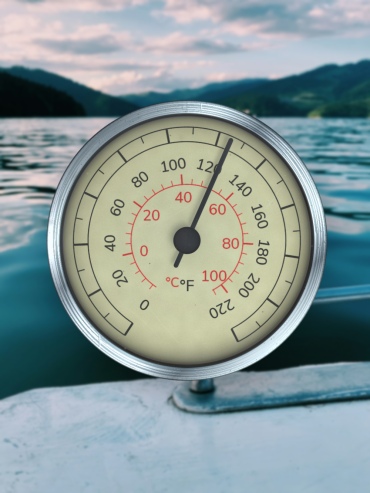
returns 125,°F
